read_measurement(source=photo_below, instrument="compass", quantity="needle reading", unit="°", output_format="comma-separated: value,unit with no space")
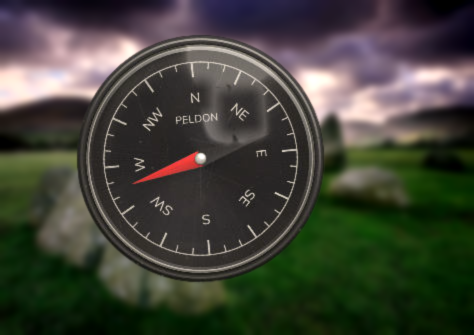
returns 255,°
